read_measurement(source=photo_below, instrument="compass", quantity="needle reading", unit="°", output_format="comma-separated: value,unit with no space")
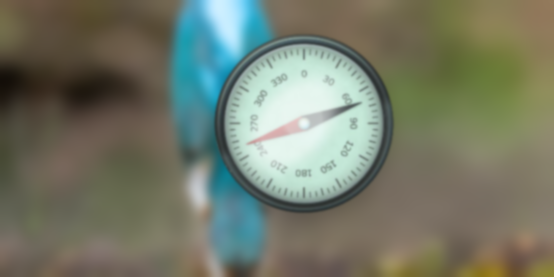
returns 250,°
